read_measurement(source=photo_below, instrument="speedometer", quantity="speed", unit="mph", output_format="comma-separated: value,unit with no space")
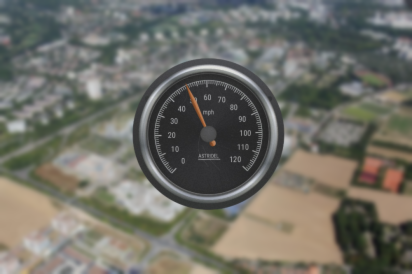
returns 50,mph
